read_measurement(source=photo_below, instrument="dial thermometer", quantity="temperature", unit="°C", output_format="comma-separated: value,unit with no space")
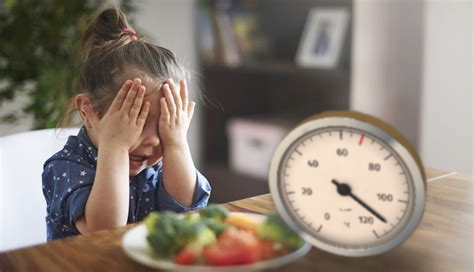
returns 112,°C
